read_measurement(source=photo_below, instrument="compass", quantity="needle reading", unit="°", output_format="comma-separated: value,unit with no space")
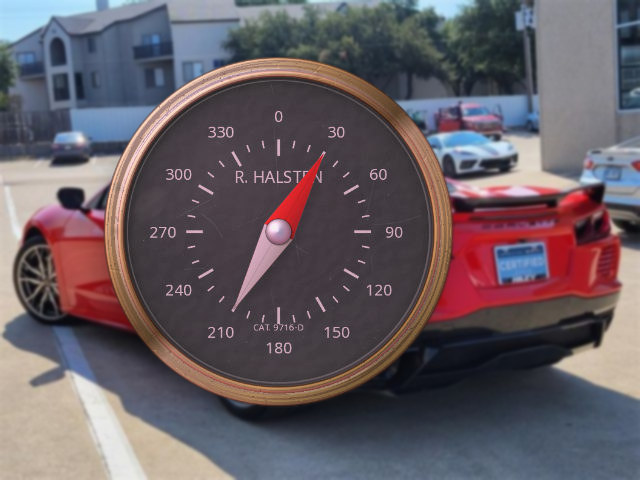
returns 30,°
